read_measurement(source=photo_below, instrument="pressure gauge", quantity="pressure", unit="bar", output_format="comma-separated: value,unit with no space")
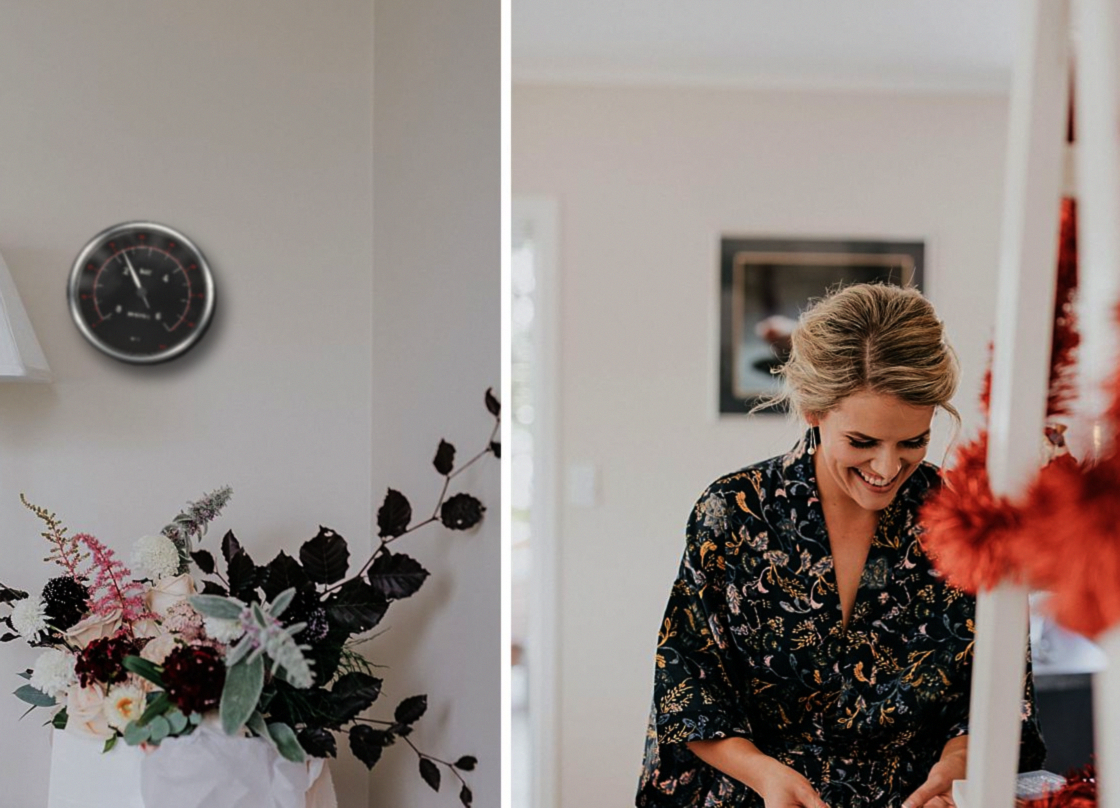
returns 2.25,bar
